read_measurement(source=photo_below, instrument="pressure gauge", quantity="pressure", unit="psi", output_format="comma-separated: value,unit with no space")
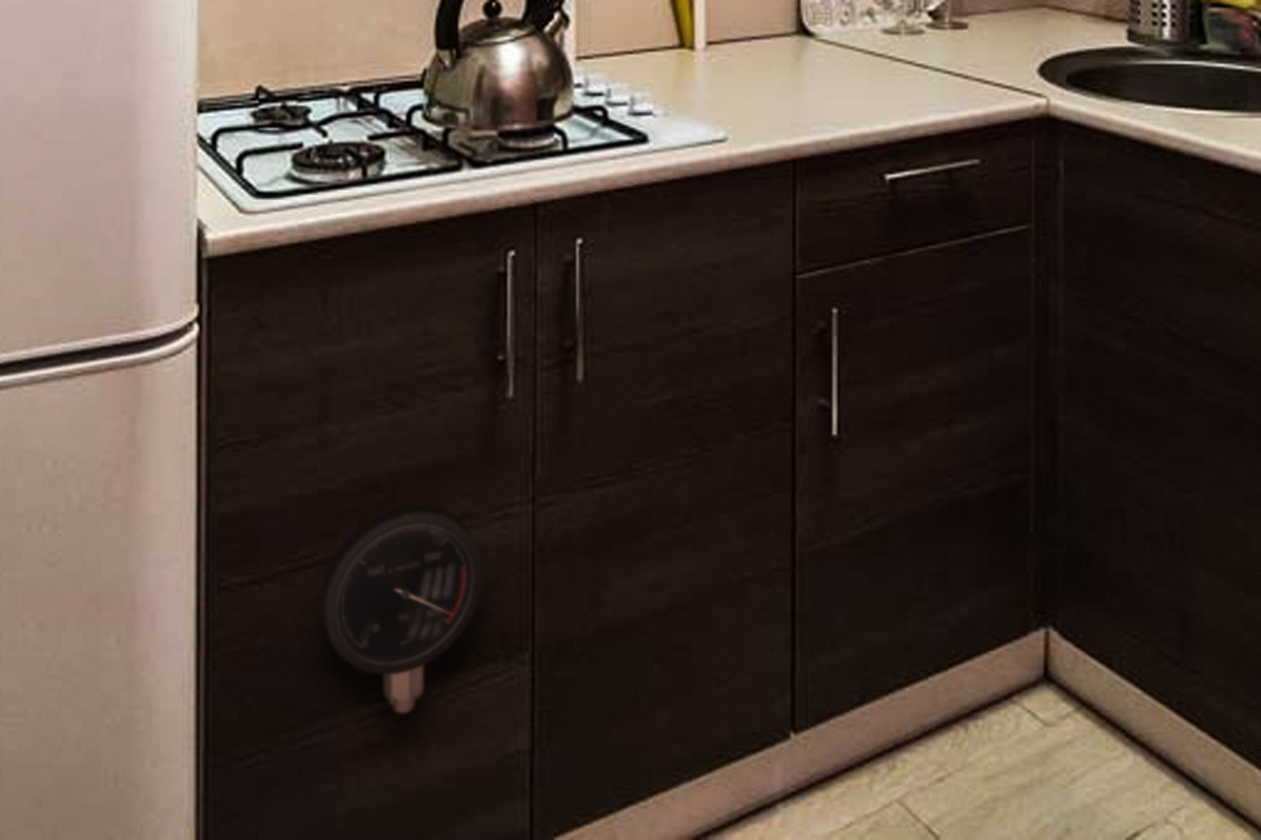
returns 290,psi
